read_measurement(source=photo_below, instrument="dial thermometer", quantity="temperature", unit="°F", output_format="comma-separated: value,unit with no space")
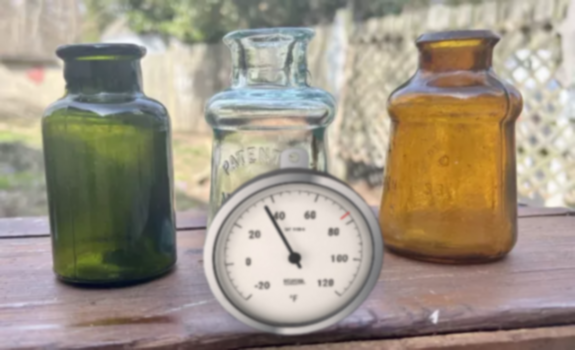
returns 36,°F
